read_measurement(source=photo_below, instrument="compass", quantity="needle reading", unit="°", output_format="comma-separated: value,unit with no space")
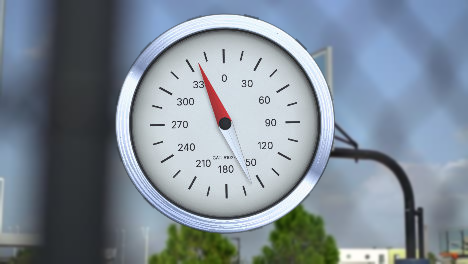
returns 337.5,°
